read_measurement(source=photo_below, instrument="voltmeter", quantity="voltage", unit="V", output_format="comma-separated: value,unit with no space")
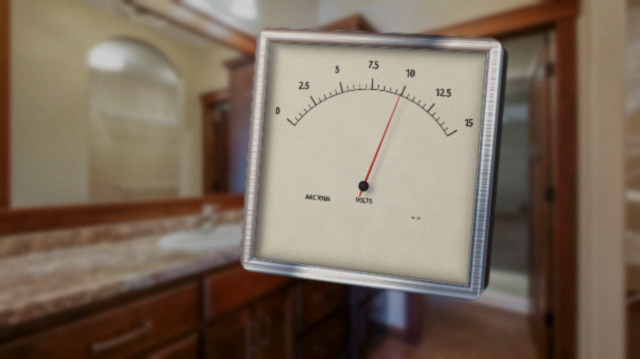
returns 10,V
